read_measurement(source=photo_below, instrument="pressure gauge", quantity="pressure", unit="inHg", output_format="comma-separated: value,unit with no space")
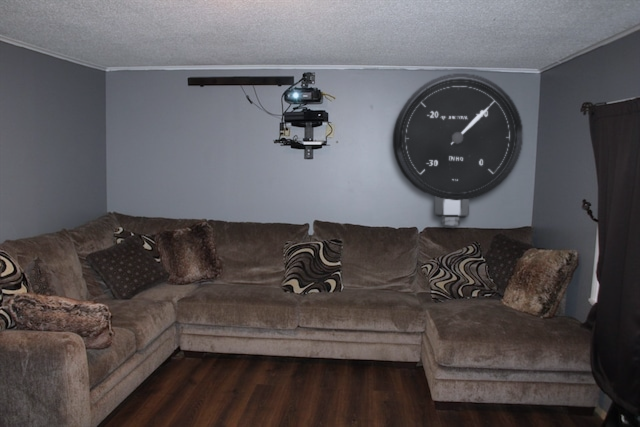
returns -10,inHg
